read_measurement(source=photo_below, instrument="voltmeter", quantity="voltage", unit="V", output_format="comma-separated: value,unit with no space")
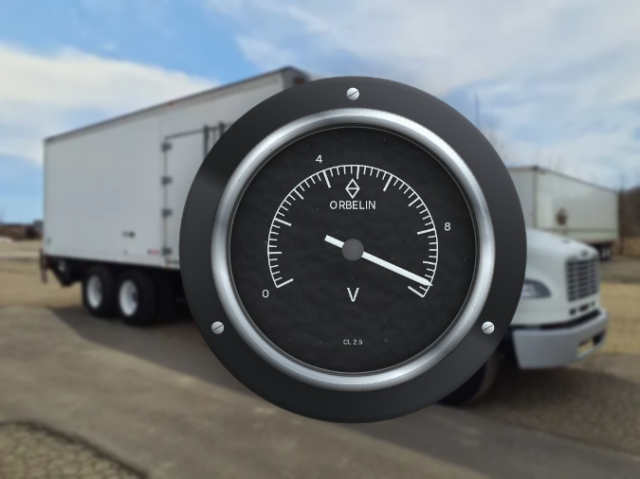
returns 9.6,V
